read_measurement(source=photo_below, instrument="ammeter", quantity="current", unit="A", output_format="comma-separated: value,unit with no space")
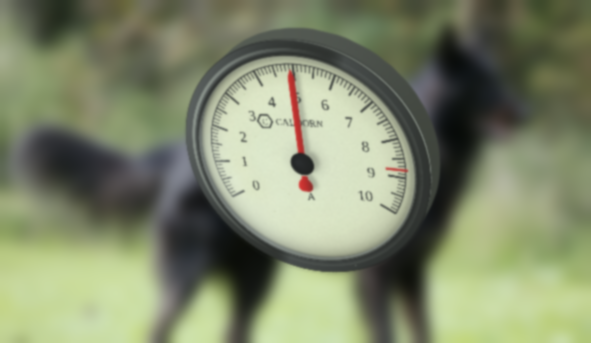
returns 5,A
